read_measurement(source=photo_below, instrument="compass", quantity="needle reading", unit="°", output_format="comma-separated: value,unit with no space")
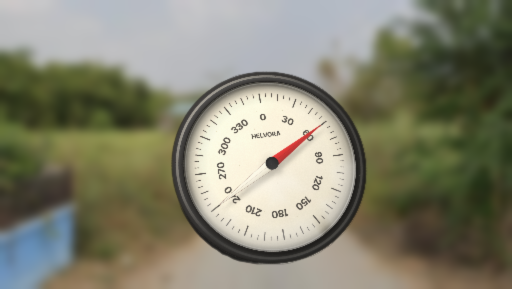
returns 60,°
